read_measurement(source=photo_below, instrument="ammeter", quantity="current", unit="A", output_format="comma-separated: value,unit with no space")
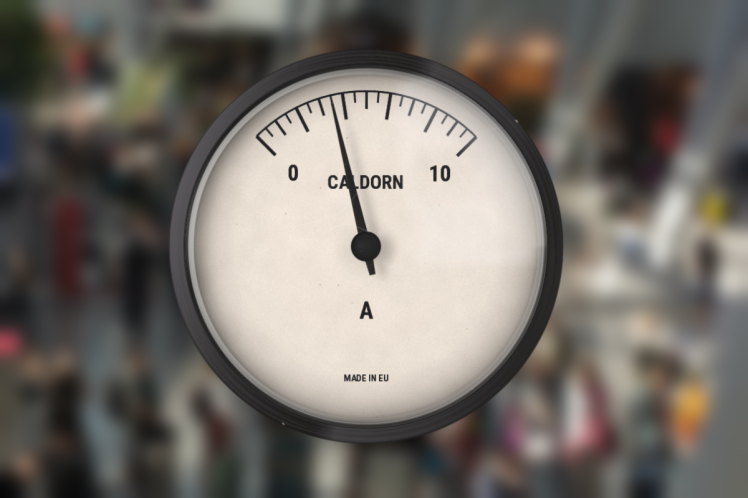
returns 3.5,A
